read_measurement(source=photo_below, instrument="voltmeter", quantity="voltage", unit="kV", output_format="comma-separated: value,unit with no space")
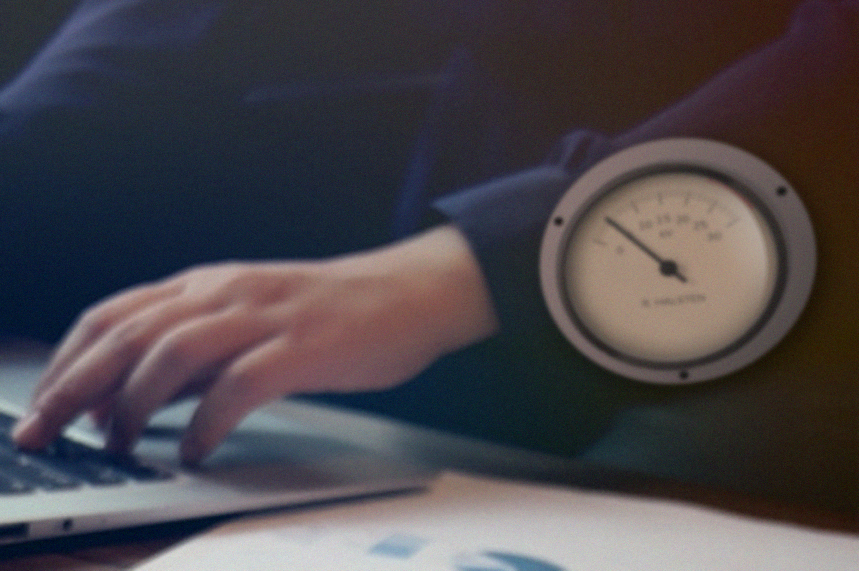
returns 5,kV
